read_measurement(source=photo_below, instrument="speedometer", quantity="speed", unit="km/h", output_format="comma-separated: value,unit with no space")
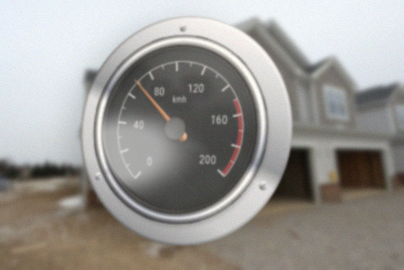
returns 70,km/h
